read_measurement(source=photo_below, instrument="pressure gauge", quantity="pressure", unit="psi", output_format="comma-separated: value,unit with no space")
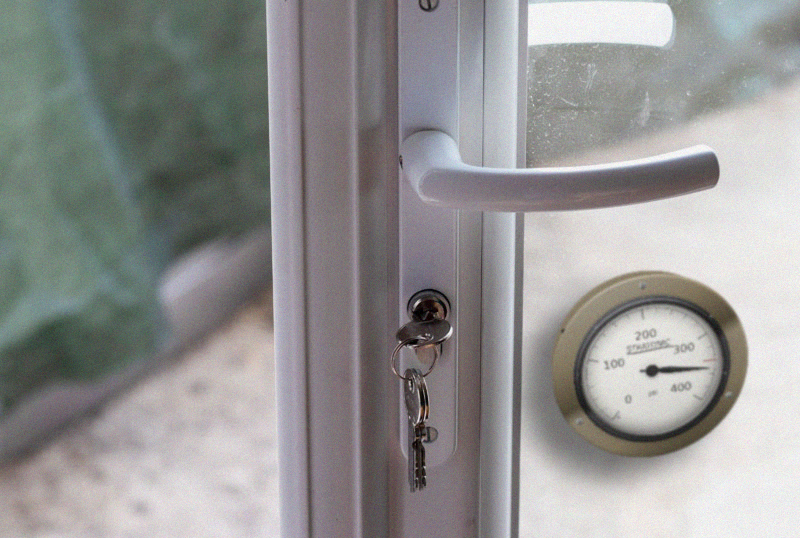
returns 350,psi
